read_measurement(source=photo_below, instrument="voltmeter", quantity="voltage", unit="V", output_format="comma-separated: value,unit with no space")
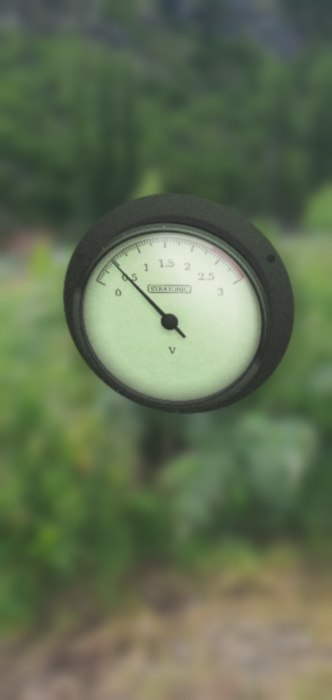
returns 0.5,V
